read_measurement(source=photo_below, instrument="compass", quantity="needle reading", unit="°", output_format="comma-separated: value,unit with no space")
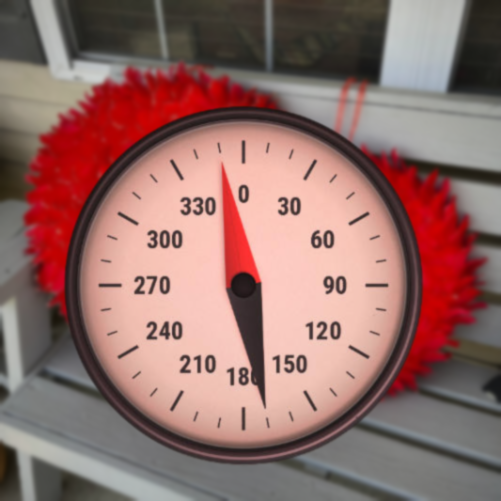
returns 350,°
